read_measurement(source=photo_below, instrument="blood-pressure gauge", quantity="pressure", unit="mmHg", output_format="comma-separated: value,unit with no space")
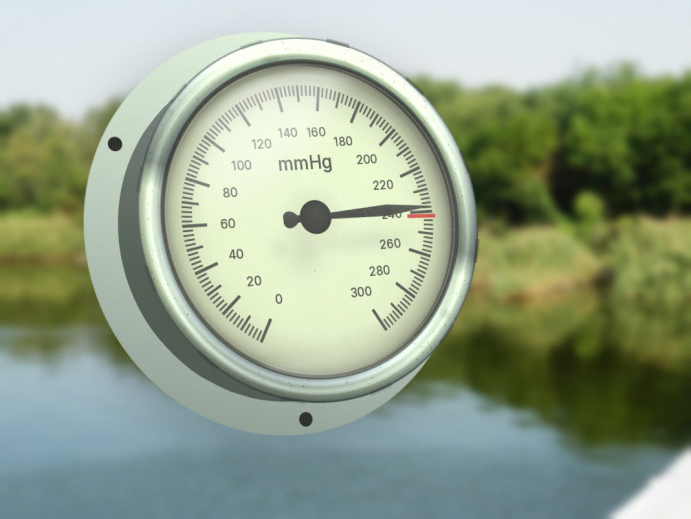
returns 238,mmHg
